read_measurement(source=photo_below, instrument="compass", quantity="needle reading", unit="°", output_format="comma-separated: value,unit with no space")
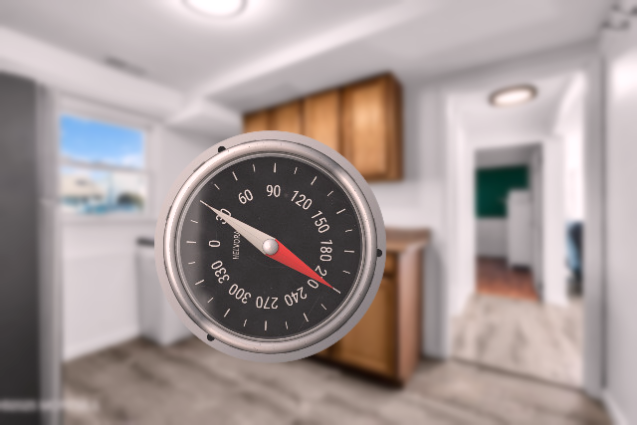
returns 210,°
